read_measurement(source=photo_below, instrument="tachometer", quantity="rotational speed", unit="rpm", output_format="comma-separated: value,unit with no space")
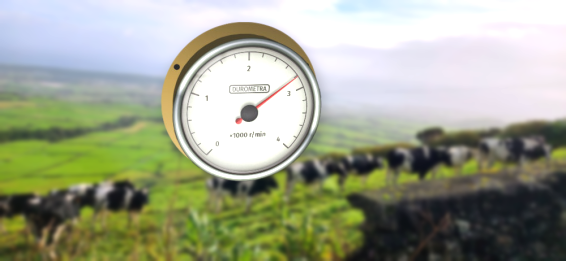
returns 2800,rpm
